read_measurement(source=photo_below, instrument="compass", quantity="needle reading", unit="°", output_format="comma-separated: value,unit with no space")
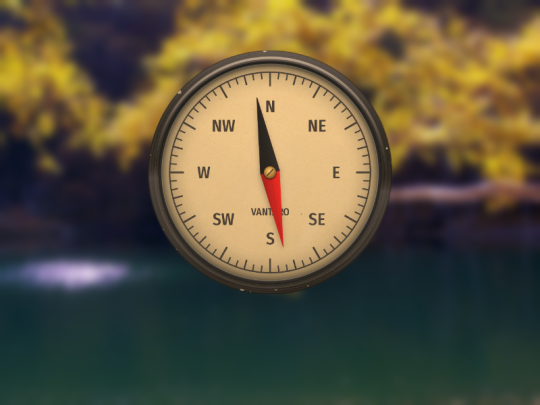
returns 170,°
